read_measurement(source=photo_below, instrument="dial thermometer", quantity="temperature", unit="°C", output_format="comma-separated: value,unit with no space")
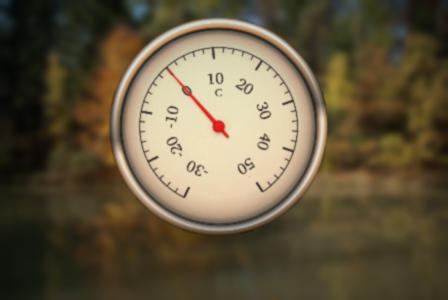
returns 0,°C
